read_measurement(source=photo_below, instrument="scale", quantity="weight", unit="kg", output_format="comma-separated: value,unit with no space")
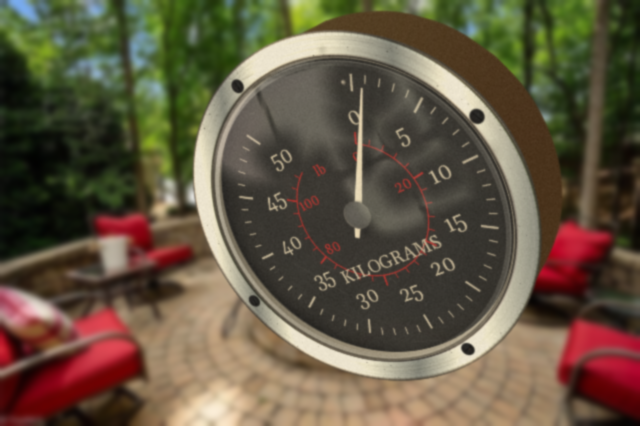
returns 1,kg
